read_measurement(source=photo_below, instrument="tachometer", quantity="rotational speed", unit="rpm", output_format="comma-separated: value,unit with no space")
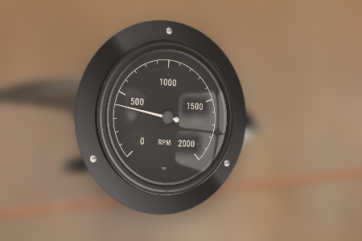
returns 400,rpm
